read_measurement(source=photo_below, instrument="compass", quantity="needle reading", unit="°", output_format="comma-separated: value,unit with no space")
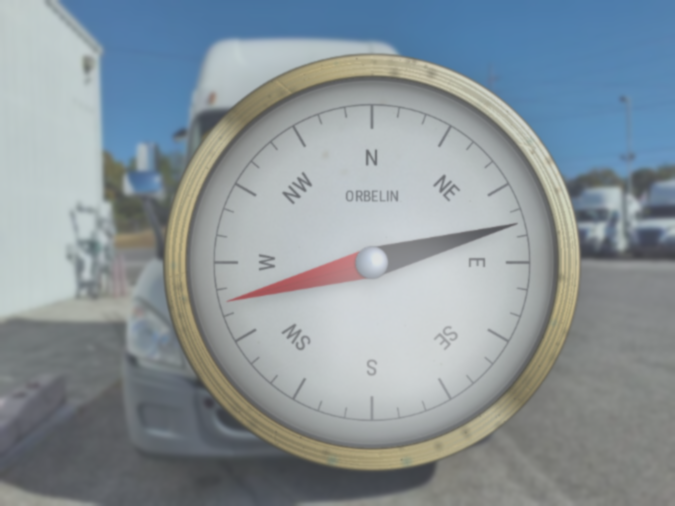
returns 255,°
